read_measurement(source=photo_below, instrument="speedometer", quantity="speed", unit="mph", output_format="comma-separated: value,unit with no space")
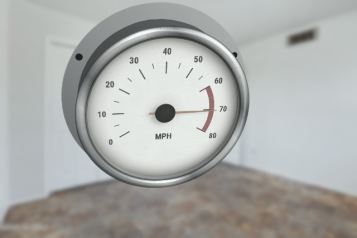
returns 70,mph
